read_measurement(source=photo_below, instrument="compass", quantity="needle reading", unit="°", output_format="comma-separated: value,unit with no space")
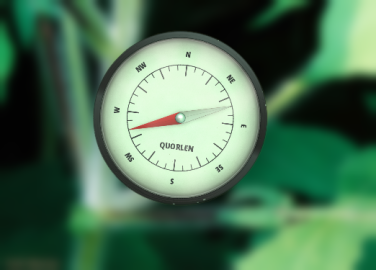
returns 250,°
